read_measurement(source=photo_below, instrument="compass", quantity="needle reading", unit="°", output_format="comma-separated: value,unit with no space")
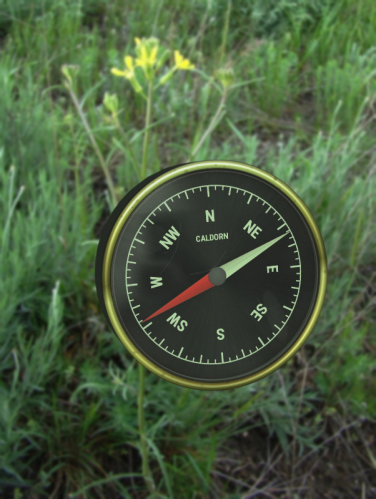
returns 245,°
